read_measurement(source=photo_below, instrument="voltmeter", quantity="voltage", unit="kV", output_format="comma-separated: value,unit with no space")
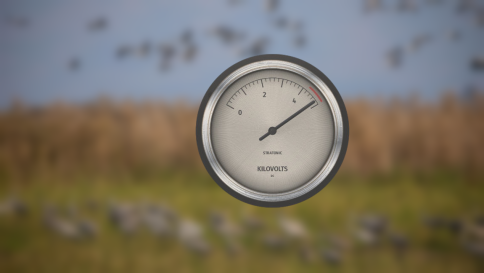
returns 4.8,kV
